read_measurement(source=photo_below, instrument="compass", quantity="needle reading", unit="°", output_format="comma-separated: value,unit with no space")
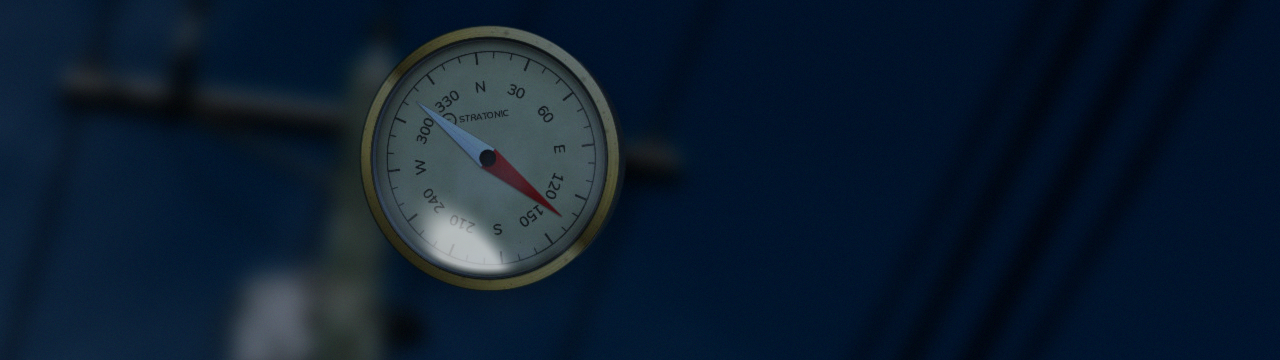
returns 135,°
